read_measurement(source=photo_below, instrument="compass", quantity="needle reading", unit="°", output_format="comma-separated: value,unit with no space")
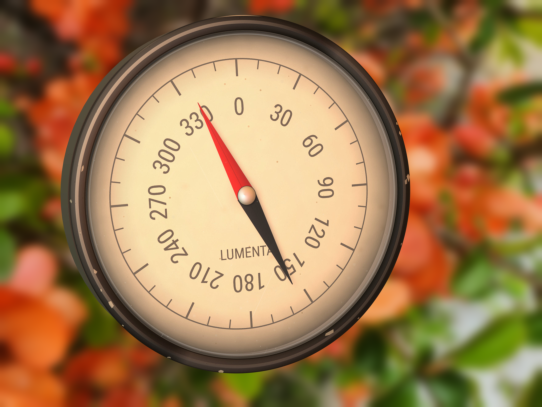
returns 335,°
